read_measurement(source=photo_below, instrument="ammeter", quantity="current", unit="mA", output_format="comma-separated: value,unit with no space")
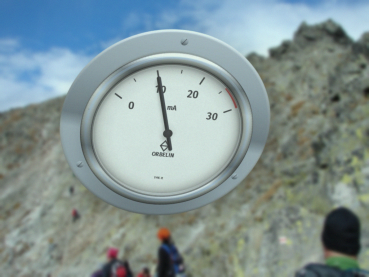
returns 10,mA
